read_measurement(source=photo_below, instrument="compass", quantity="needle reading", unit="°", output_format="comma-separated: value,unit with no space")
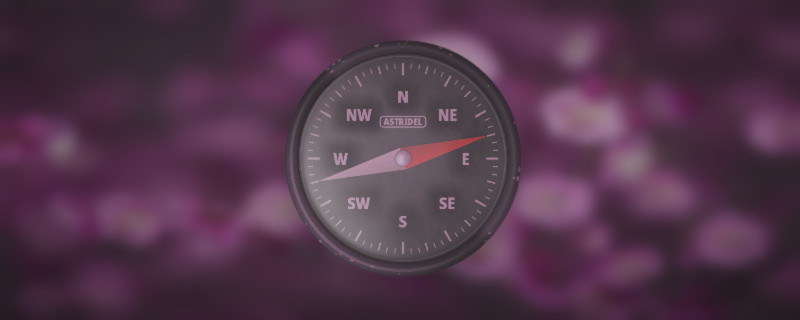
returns 75,°
